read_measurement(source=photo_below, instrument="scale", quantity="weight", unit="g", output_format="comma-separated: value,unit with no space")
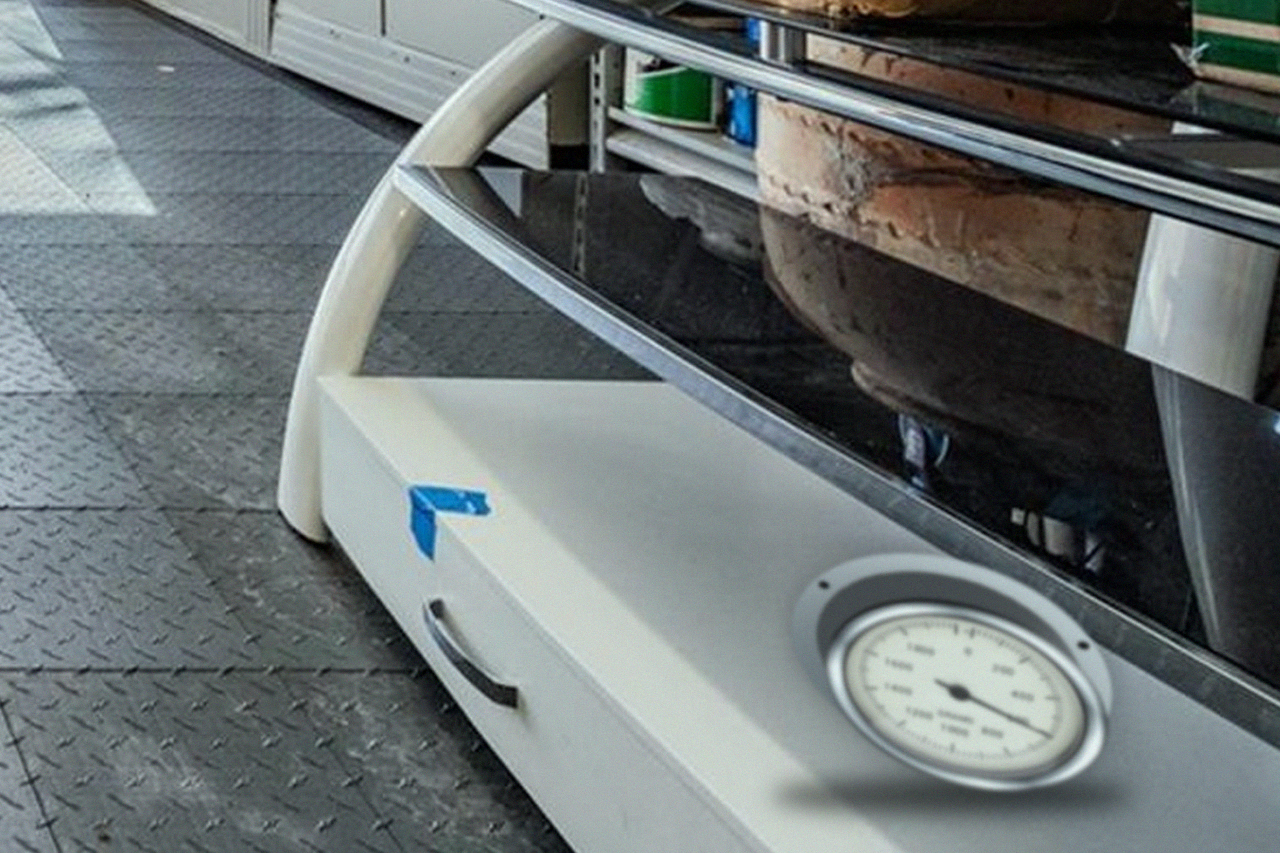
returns 600,g
